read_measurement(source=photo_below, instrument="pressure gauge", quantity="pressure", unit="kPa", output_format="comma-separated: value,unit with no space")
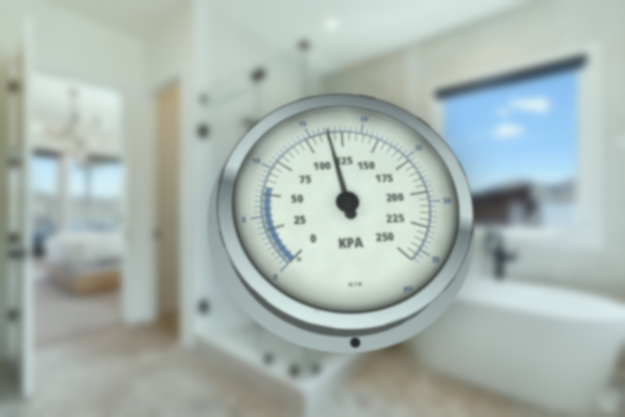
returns 115,kPa
